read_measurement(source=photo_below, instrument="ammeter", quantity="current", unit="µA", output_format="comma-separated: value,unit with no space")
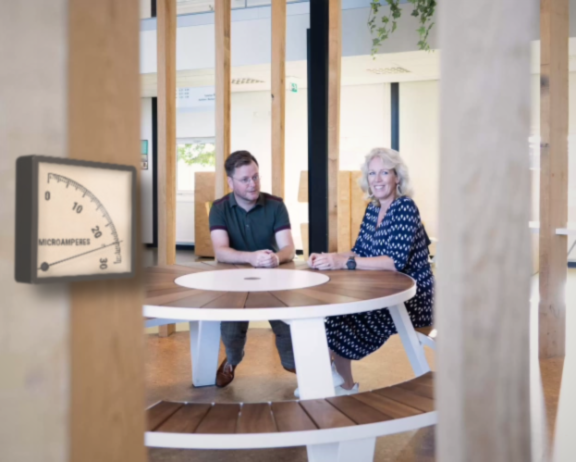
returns 25,µA
